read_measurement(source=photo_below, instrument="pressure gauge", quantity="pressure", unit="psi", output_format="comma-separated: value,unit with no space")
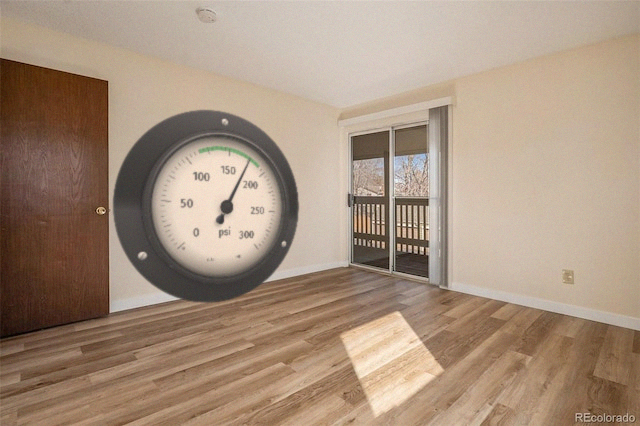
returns 175,psi
